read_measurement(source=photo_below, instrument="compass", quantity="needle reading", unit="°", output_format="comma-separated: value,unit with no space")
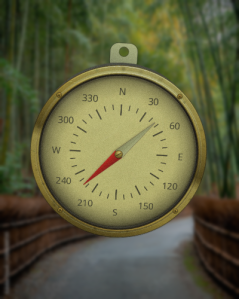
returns 225,°
